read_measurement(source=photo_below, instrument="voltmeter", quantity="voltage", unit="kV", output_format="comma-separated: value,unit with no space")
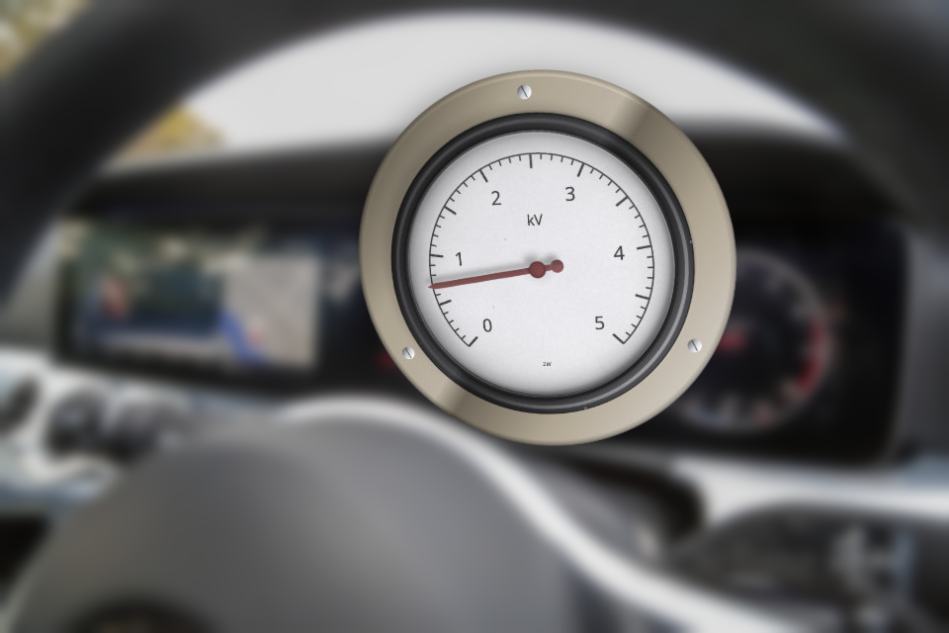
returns 0.7,kV
